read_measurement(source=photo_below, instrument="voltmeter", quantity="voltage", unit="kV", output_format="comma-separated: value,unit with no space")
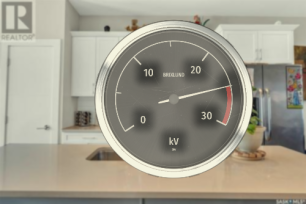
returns 25,kV
